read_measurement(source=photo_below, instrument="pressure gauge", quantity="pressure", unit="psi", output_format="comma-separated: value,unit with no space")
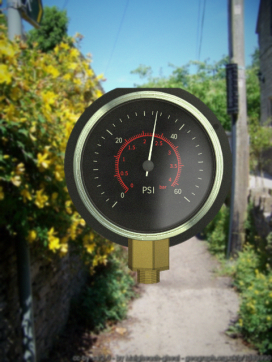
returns 33,psi
